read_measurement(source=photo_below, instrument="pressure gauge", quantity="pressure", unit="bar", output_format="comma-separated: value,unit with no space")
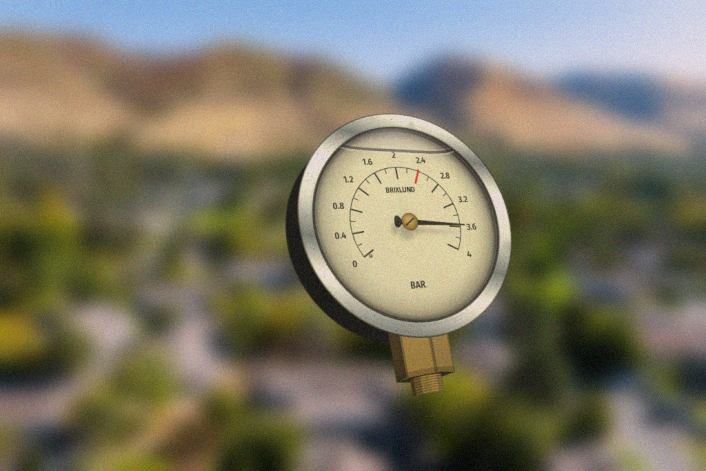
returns 3.6,bar
